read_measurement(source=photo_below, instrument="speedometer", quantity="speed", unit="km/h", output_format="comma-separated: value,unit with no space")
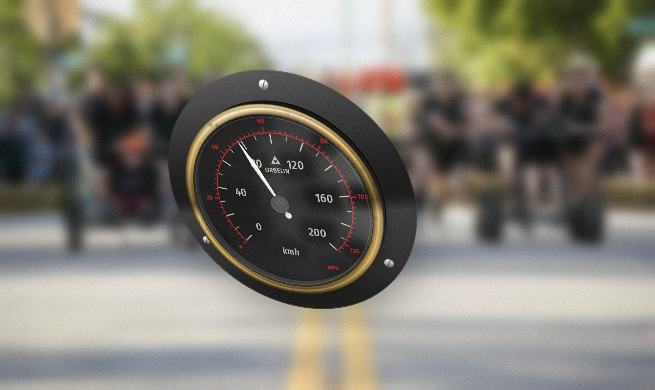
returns 80,km/h
